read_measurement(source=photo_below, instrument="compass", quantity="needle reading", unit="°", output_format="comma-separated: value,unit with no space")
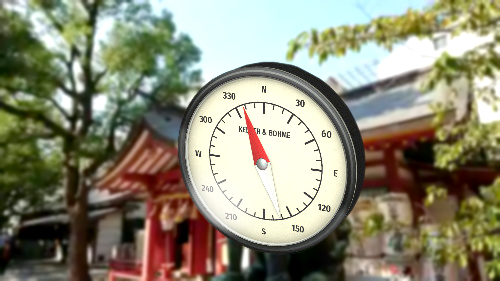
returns 340,°
